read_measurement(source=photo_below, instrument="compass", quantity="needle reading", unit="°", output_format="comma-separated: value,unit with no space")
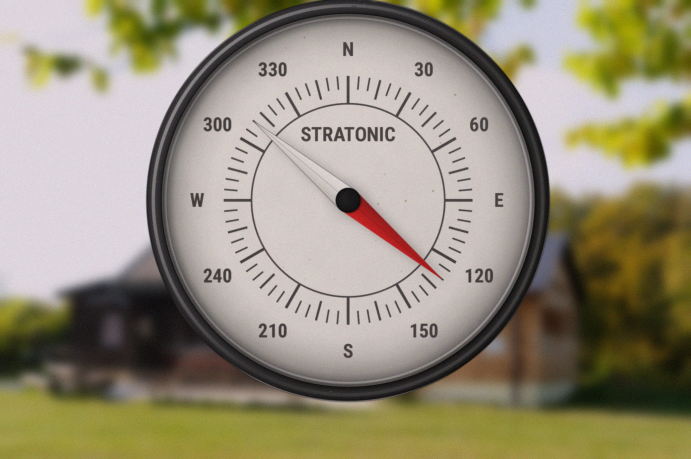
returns 130,°
